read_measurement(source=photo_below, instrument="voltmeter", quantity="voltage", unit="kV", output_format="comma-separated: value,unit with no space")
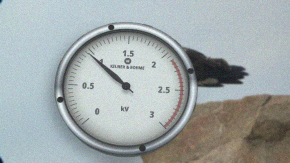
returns 0.95,kV
